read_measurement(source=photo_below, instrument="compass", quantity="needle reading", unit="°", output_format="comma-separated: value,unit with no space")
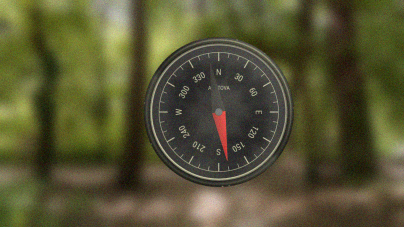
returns 170,°
